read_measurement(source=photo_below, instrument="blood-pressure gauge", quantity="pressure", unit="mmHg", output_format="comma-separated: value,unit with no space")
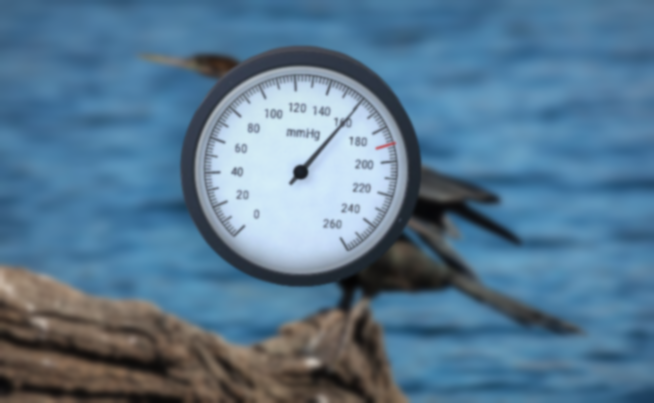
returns 160,mmHg
